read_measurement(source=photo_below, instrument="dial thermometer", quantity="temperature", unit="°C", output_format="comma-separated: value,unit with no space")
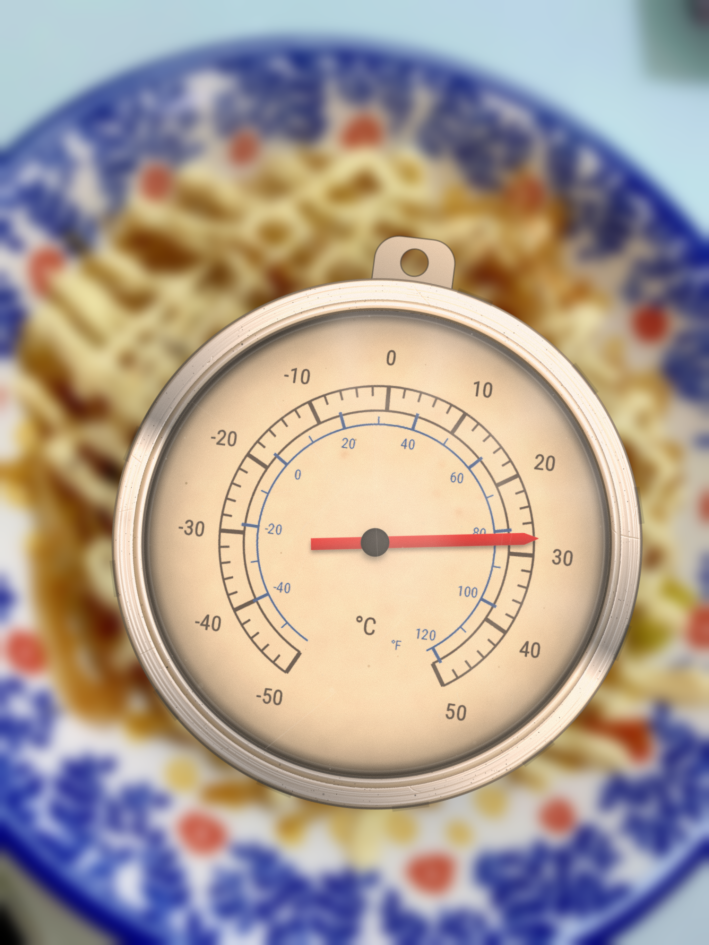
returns 28,°C
